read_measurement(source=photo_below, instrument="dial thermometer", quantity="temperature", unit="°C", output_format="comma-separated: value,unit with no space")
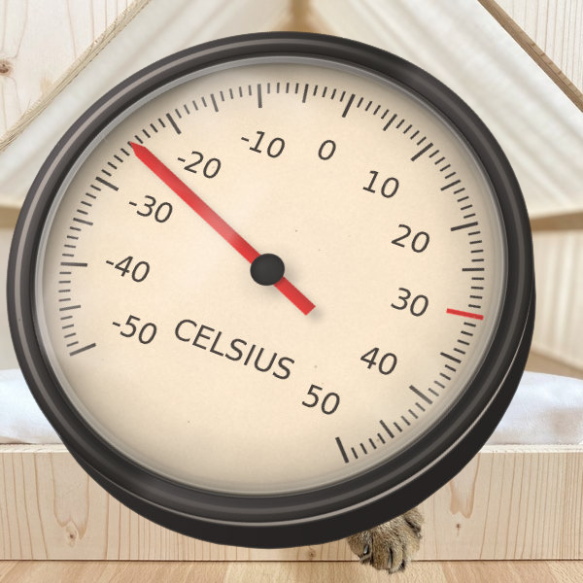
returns -25,°C
